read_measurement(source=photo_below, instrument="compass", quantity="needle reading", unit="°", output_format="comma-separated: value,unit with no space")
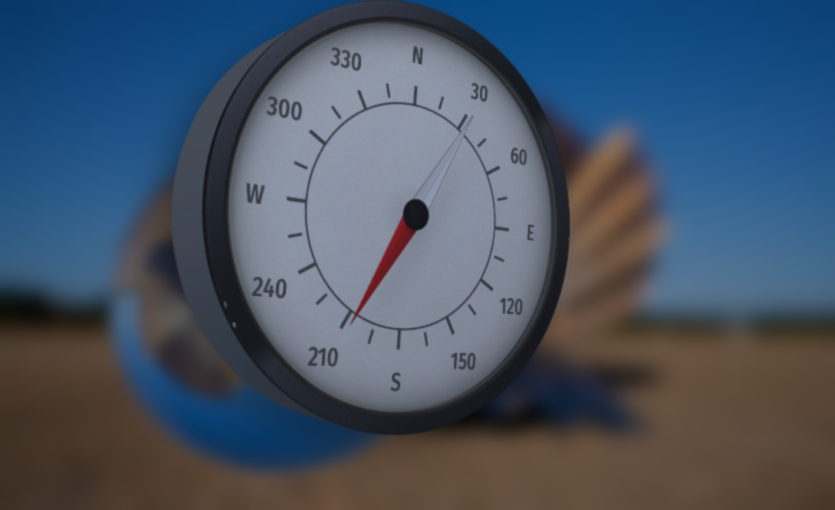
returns 210,°
